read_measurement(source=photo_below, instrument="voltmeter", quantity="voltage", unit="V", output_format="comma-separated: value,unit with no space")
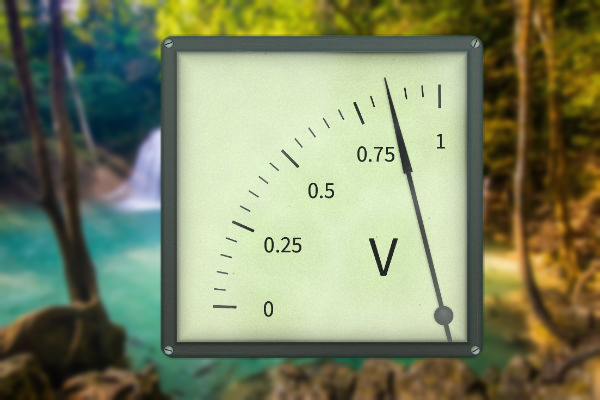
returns 0.85,V
